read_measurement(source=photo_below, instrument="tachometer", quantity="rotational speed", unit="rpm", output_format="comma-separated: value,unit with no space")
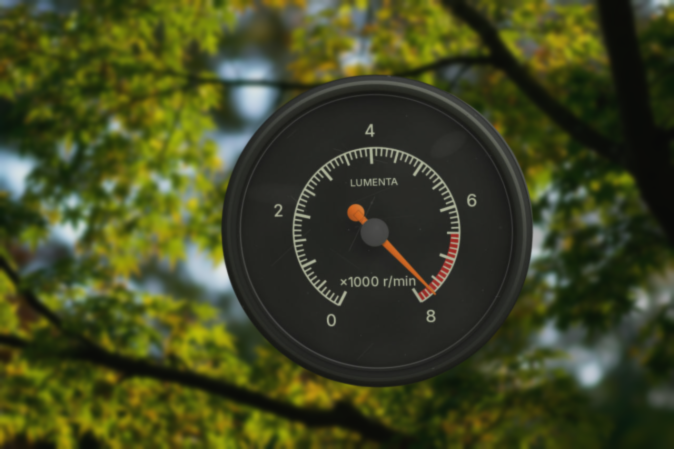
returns 7700,rpm
